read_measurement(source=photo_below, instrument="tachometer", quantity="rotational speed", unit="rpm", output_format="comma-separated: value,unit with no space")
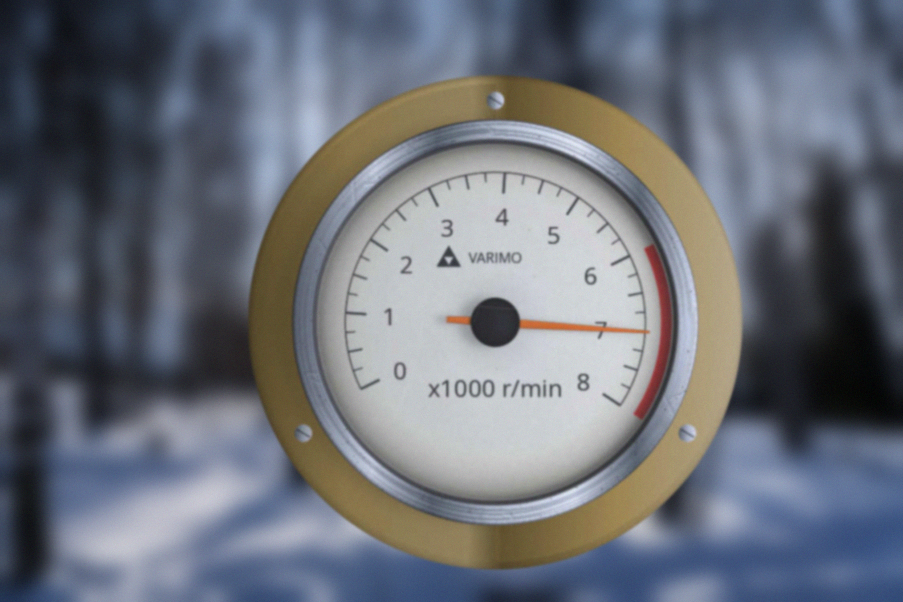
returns 7000,rpm
